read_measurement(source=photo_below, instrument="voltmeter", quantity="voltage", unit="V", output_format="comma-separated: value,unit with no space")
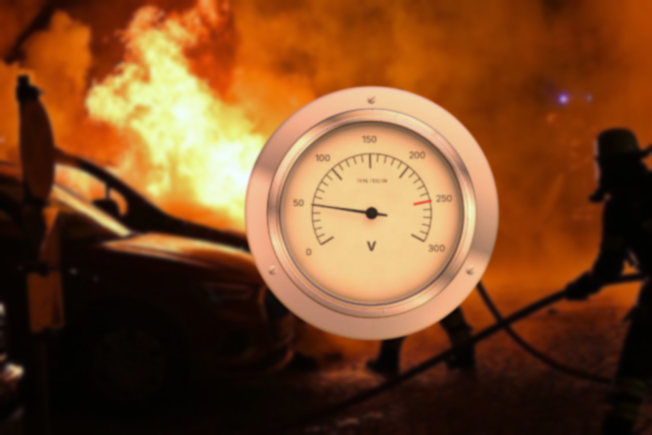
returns 50,V
